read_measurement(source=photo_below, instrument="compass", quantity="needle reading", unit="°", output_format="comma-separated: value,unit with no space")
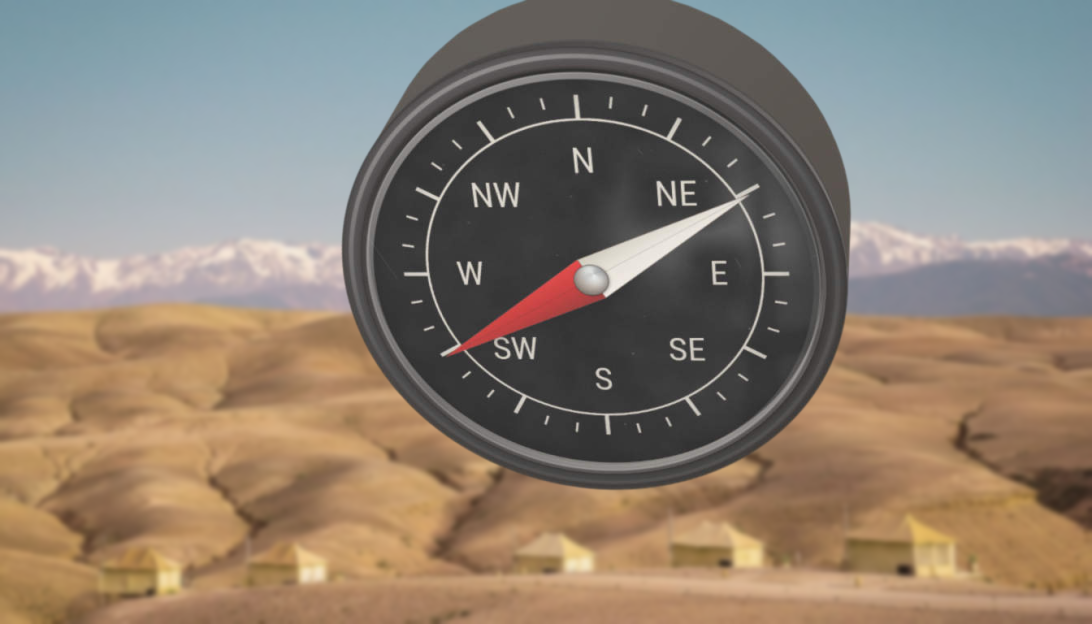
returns 240,°
